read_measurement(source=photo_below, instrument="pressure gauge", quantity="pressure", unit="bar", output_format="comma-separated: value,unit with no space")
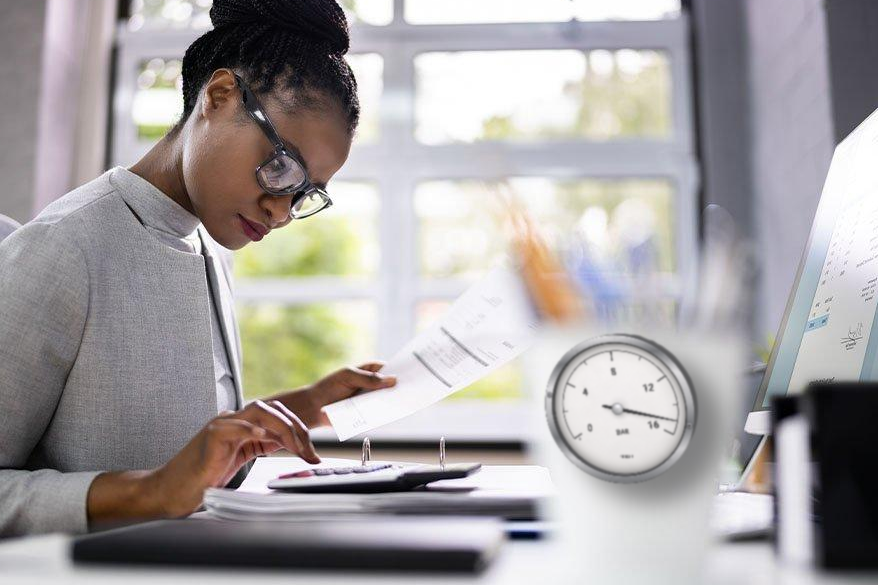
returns 15,bar
